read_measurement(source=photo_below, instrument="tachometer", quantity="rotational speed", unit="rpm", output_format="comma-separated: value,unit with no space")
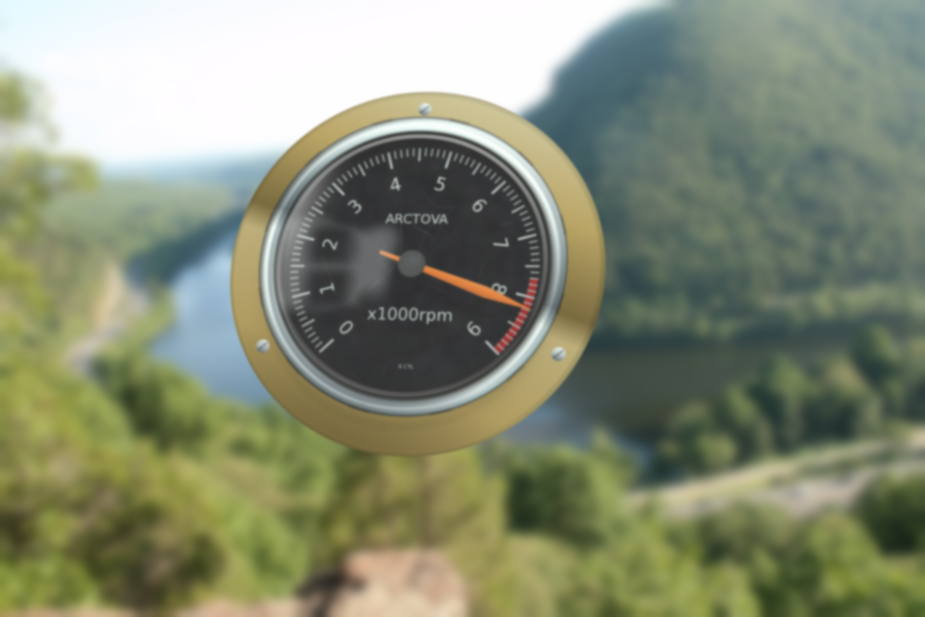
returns 8200,rpm
